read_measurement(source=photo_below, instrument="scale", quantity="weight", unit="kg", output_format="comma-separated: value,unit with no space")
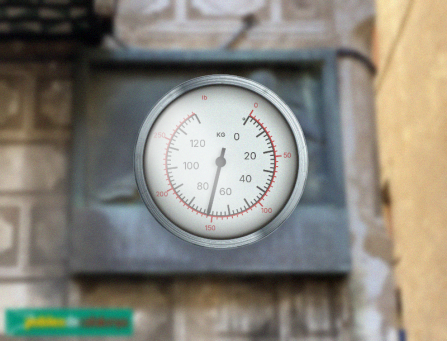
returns 70,kg
